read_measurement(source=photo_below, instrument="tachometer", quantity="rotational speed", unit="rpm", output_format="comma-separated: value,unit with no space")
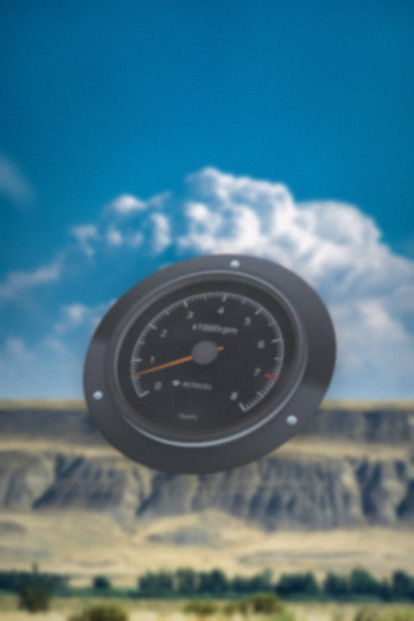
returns 500,rpm
